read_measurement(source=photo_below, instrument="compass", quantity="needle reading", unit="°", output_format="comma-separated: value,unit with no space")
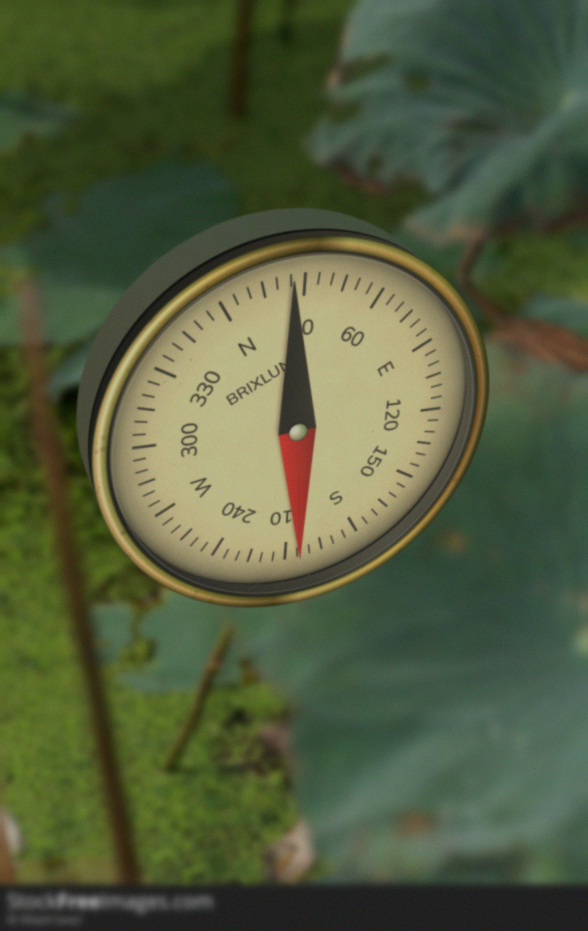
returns 205,°
